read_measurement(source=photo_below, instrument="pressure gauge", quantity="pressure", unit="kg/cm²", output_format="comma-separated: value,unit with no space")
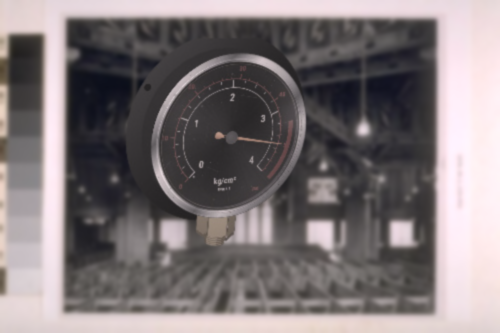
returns 3.5,kg/cm²
